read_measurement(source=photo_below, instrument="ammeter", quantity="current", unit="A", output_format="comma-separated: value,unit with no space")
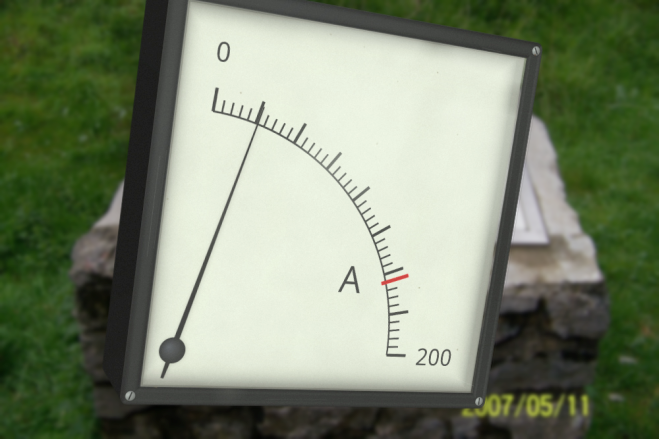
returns 25,A
